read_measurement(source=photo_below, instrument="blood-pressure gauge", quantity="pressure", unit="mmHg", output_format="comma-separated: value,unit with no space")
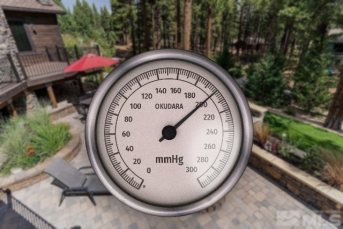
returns 200,mmHg
